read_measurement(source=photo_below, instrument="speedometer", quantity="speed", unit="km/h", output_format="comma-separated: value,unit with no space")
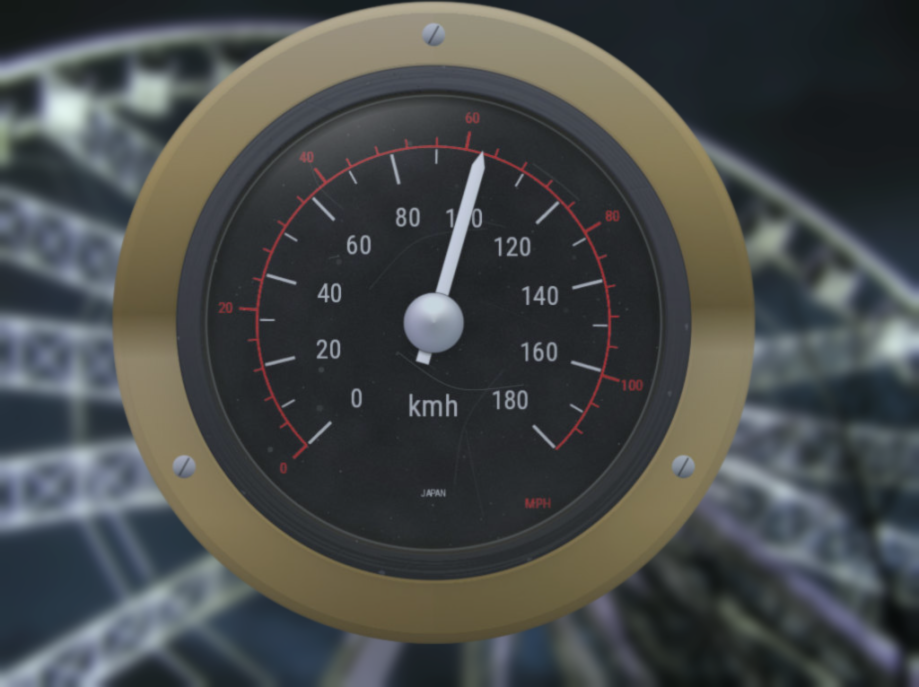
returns 100,km/h
